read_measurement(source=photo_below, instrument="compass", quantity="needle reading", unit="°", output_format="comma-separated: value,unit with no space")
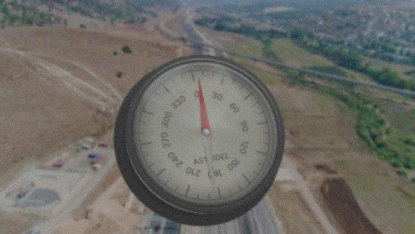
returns 5,°
